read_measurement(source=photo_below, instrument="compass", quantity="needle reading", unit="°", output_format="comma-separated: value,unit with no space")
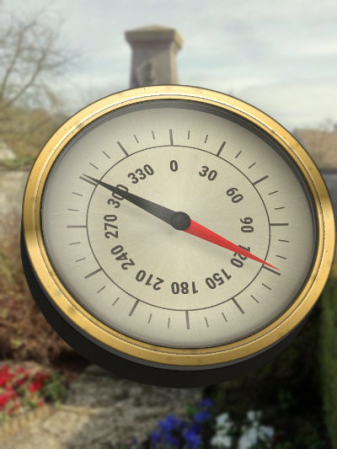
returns 120,°
